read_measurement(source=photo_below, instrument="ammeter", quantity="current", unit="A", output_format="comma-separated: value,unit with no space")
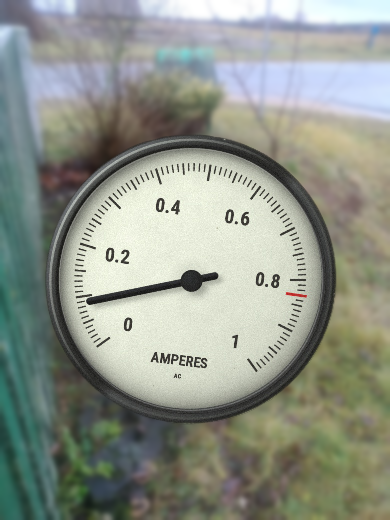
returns 0.09,A
